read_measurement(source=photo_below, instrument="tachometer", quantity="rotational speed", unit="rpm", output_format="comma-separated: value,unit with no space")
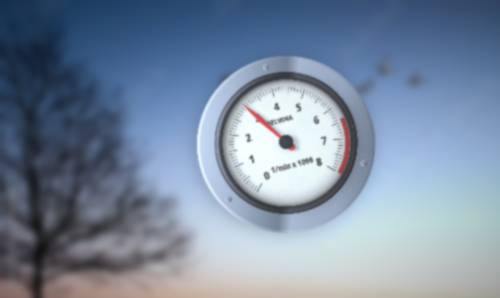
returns 3000,rpm
